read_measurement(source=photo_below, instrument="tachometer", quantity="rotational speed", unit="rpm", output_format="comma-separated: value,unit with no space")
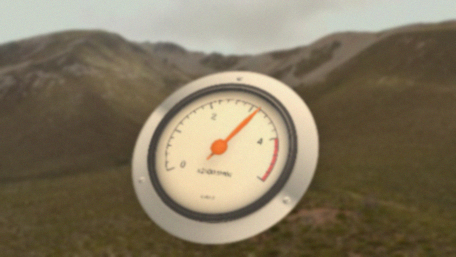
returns 3200,rpm
